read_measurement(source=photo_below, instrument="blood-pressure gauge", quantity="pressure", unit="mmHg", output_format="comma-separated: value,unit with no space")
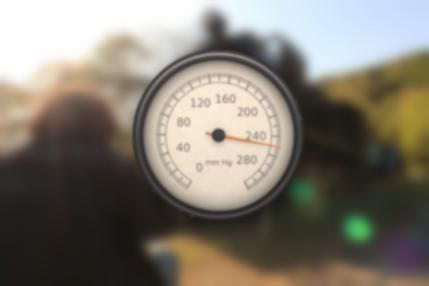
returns 250,mmHg
